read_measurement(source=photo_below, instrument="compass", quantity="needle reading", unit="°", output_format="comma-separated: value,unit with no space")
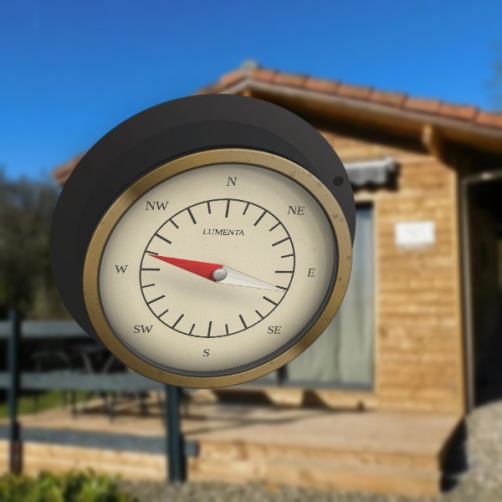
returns 285,°
